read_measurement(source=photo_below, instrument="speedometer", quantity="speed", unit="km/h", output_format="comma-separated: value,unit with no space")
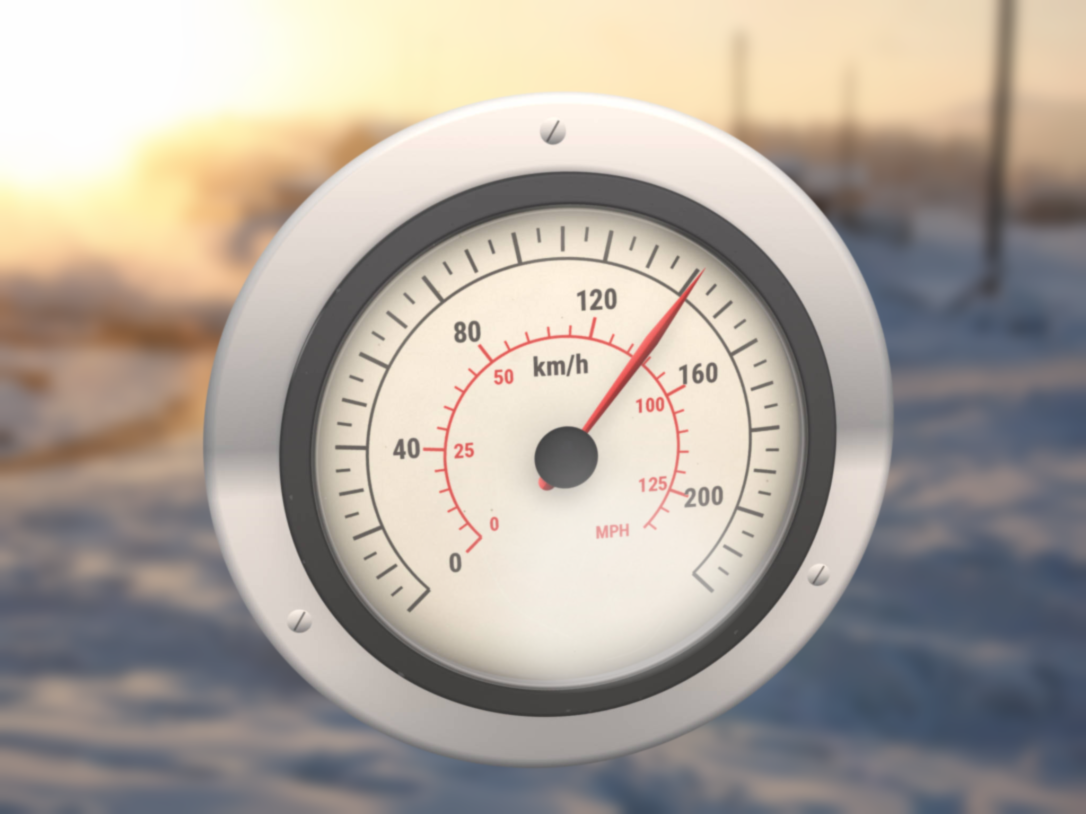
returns 140,km/h
